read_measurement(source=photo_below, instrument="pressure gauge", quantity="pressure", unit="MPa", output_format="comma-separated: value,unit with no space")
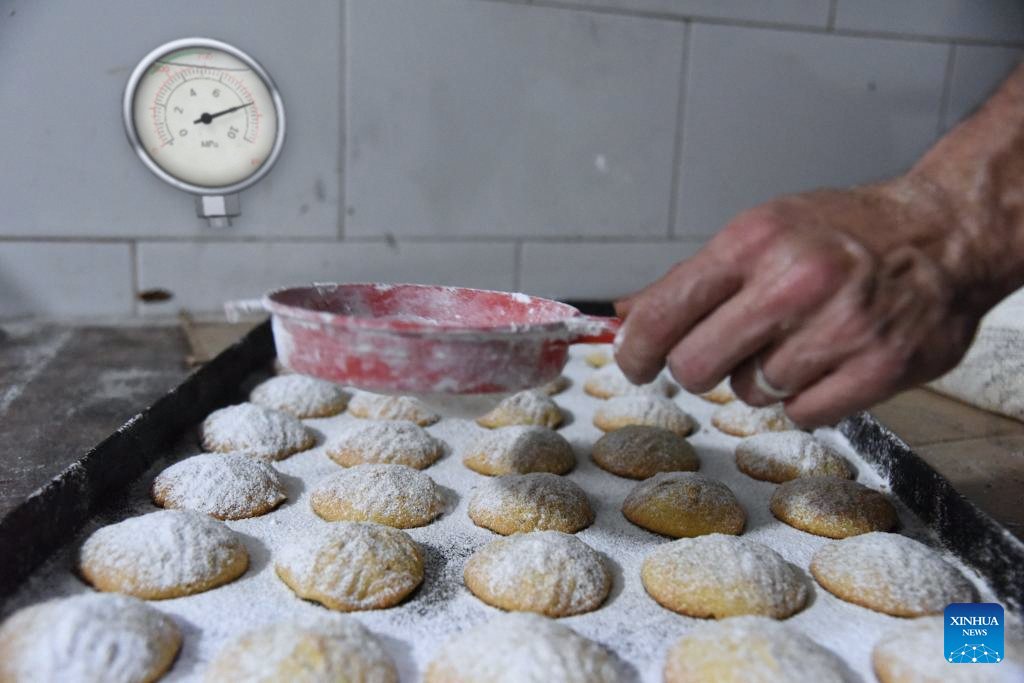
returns 8,MPa
